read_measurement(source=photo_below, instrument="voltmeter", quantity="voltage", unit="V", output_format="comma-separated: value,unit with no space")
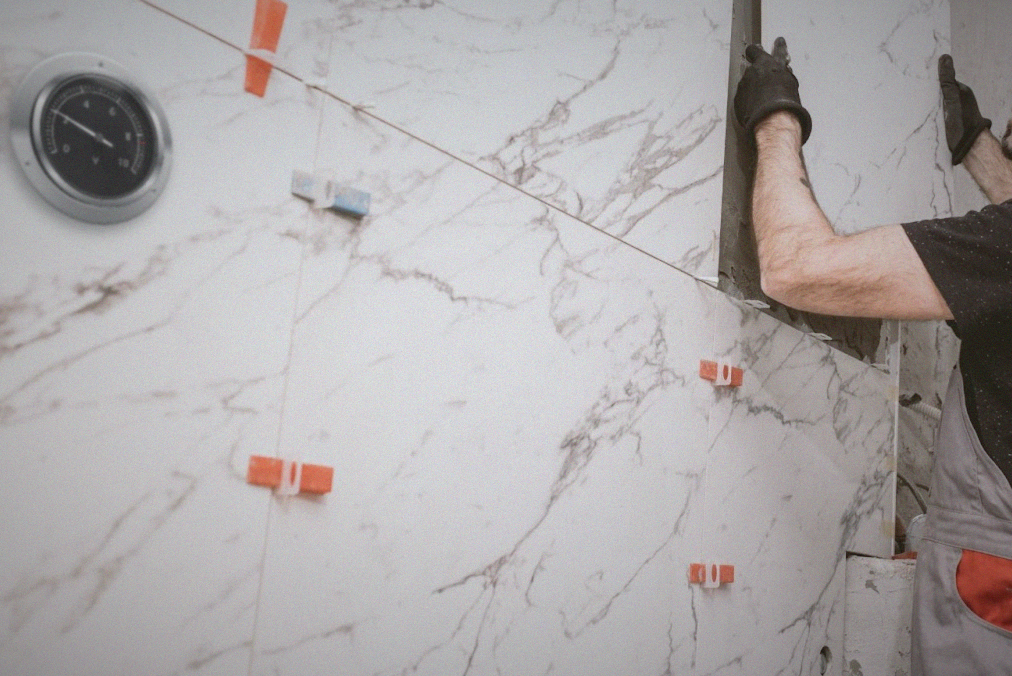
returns 2,V
